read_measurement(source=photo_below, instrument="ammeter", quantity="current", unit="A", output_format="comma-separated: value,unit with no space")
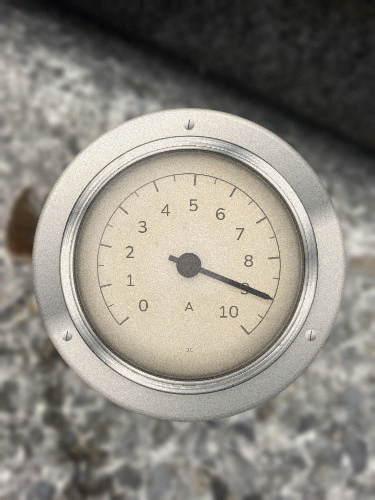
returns 9,A
